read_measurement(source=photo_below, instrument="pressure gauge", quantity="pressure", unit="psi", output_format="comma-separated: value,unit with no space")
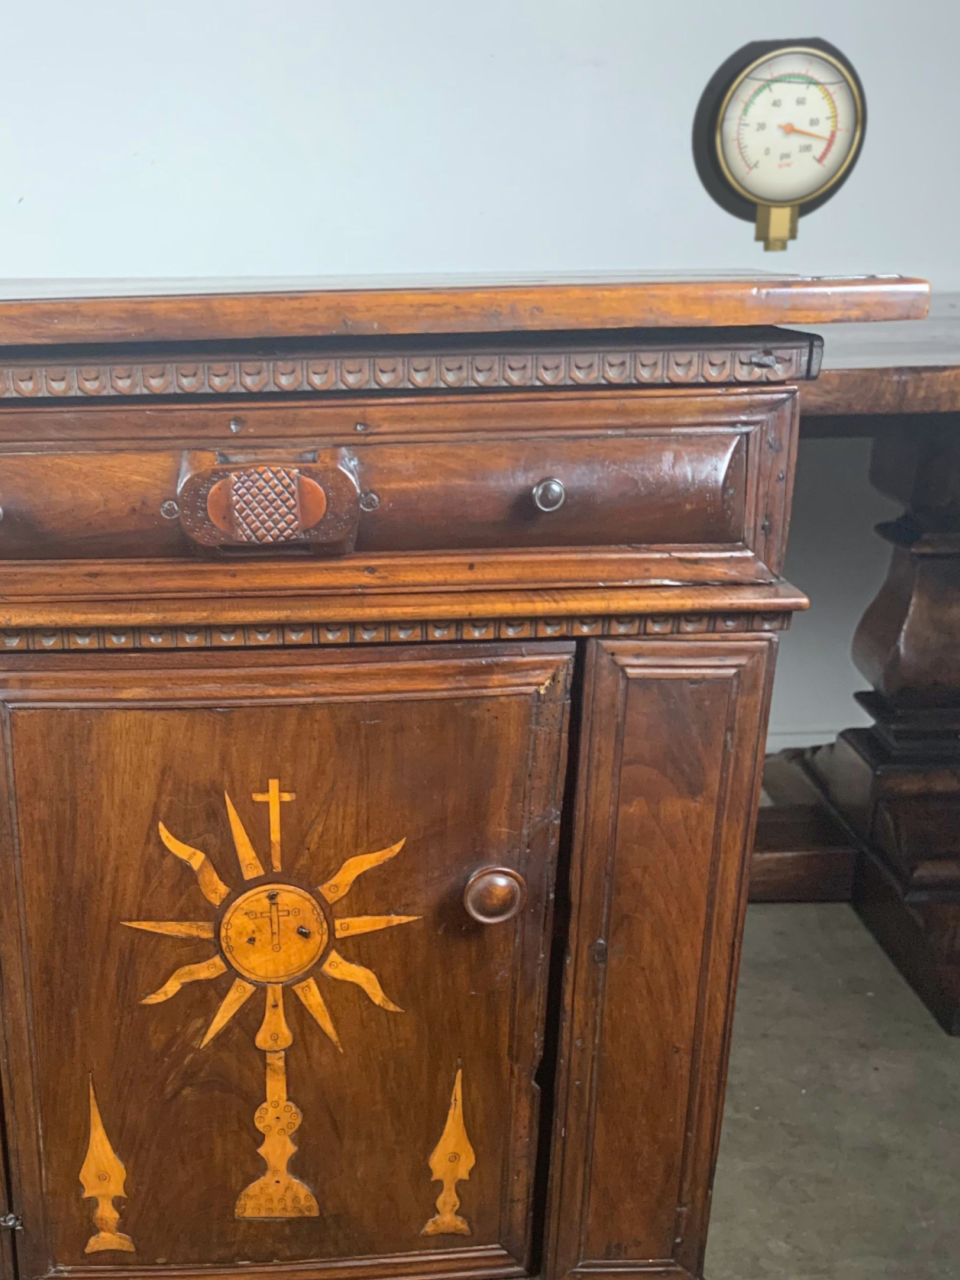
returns 90,psi
